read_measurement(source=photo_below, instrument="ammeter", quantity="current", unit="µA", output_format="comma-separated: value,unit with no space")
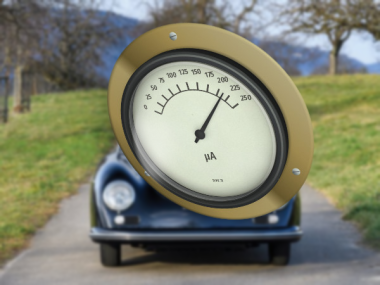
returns 212.5,µA
